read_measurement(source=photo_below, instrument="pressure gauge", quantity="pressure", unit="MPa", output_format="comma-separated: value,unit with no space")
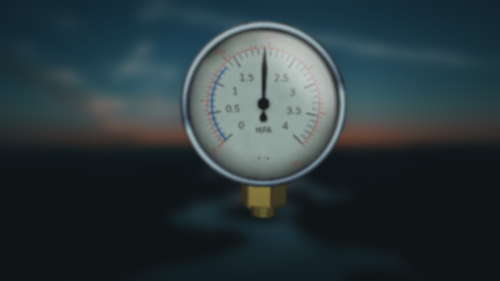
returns 2,MPa
